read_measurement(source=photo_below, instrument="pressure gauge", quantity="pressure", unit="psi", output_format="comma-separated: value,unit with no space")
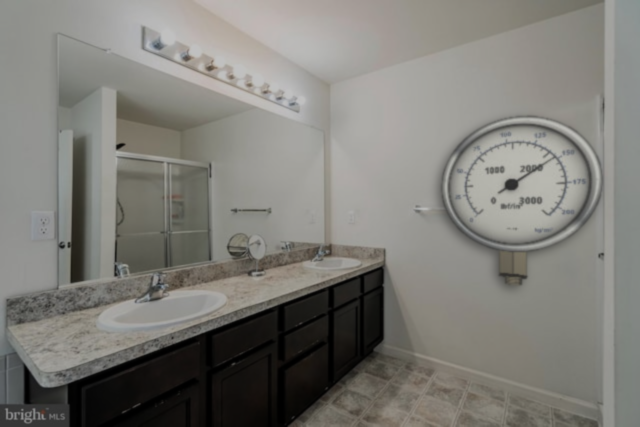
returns 2100,psi
